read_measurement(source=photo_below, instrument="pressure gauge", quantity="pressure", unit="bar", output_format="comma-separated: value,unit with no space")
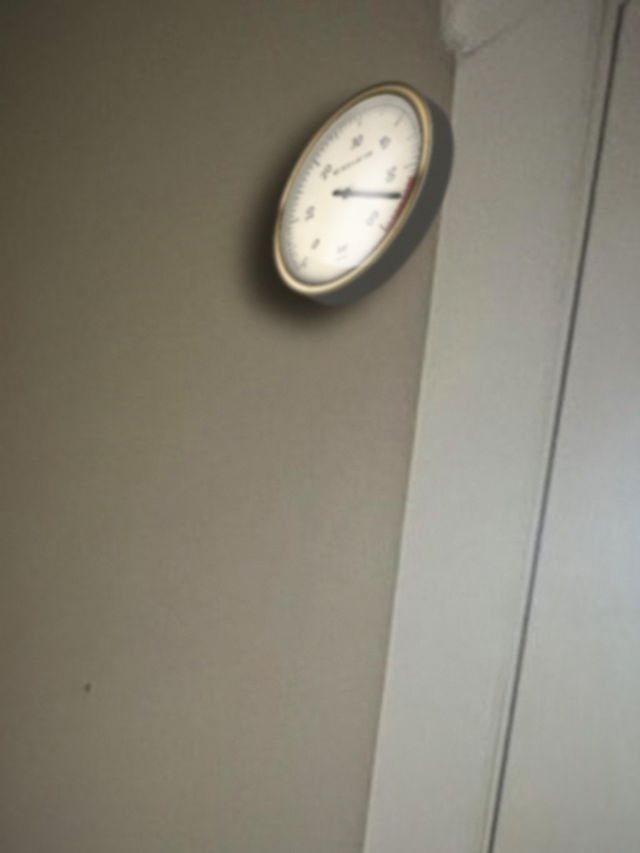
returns 55,bar
